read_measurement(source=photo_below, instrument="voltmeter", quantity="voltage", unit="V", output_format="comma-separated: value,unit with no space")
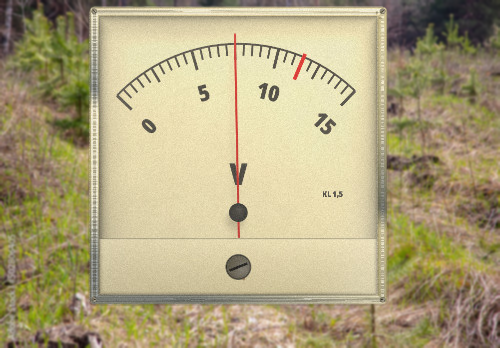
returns 7.5,V
